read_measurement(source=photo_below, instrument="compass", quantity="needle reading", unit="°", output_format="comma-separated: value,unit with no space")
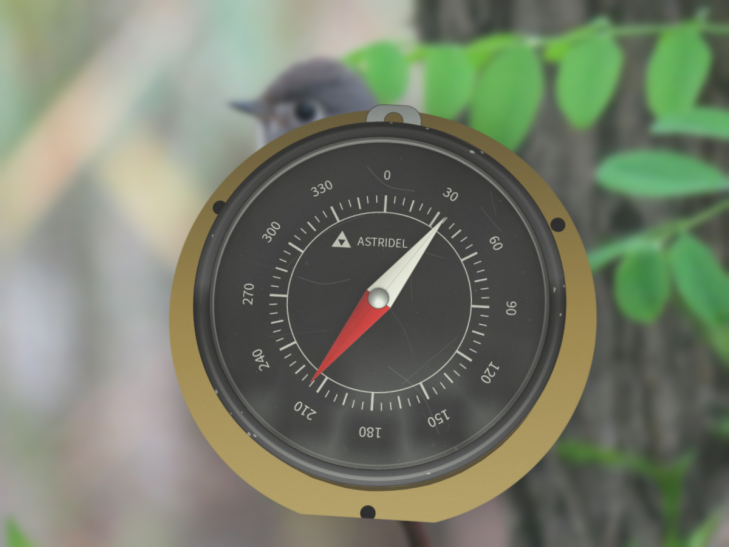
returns 215,°
